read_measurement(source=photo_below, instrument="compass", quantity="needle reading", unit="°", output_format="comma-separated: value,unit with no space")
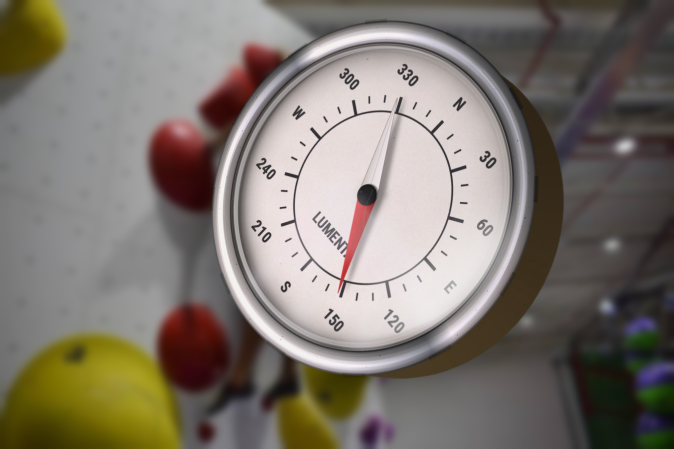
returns 150,°
